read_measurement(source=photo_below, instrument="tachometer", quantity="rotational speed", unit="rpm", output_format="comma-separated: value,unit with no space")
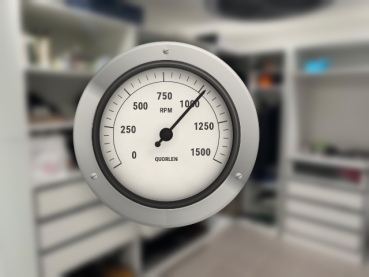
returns 1025,rpm
